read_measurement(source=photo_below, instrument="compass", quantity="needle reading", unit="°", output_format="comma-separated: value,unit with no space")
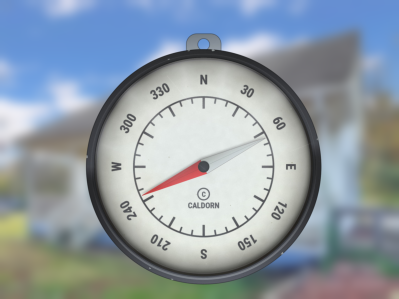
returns 245,°
